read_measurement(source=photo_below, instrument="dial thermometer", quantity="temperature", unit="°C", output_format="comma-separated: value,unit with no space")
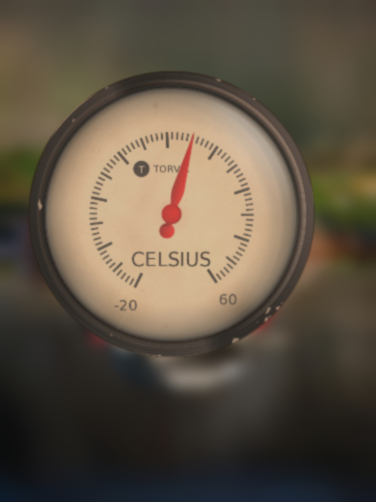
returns 25,°C
